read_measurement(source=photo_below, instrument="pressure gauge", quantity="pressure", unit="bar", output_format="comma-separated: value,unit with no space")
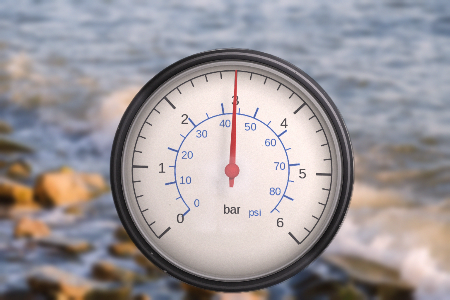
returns 3,bar
